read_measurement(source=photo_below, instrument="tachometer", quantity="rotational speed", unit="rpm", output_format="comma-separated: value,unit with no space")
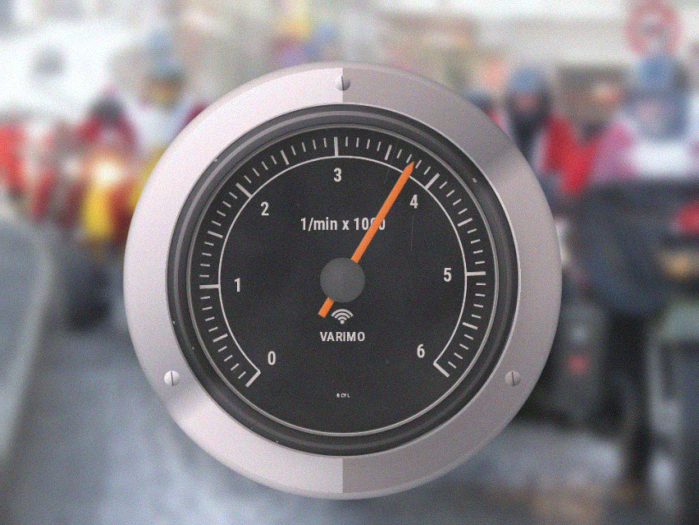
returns 3750,rpm
